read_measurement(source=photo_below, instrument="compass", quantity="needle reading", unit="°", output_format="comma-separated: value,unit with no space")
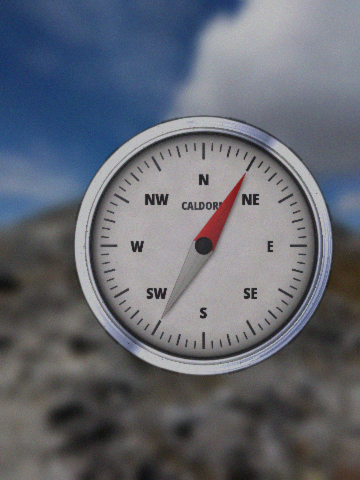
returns 30,°
